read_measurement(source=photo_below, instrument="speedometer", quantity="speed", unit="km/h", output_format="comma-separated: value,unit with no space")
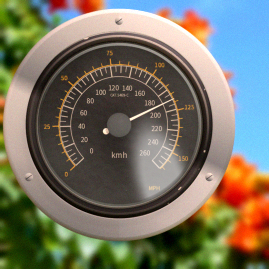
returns 190,km/h
